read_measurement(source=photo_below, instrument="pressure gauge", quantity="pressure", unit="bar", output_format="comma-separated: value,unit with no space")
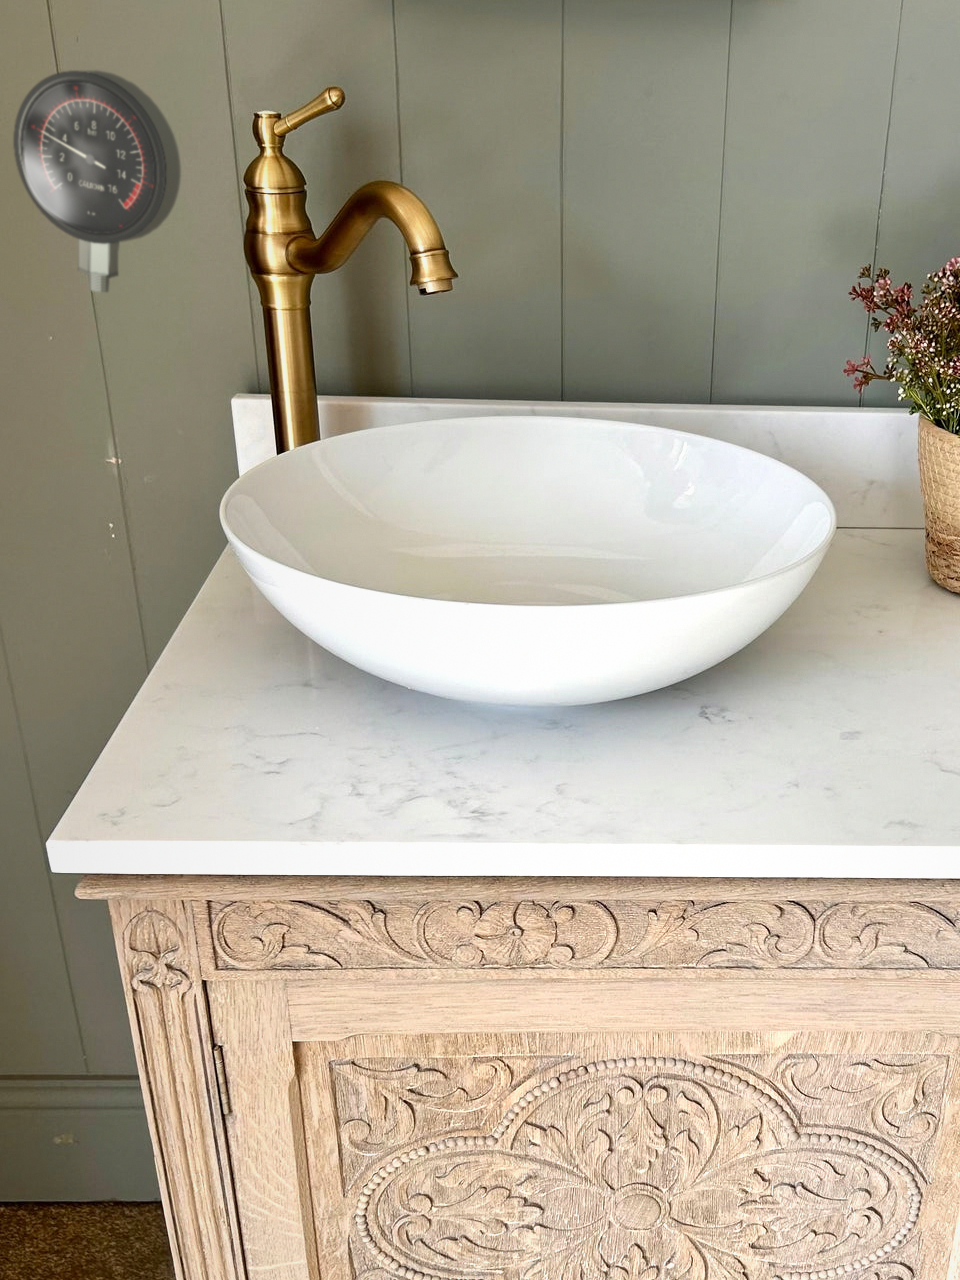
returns 3.5,bar
